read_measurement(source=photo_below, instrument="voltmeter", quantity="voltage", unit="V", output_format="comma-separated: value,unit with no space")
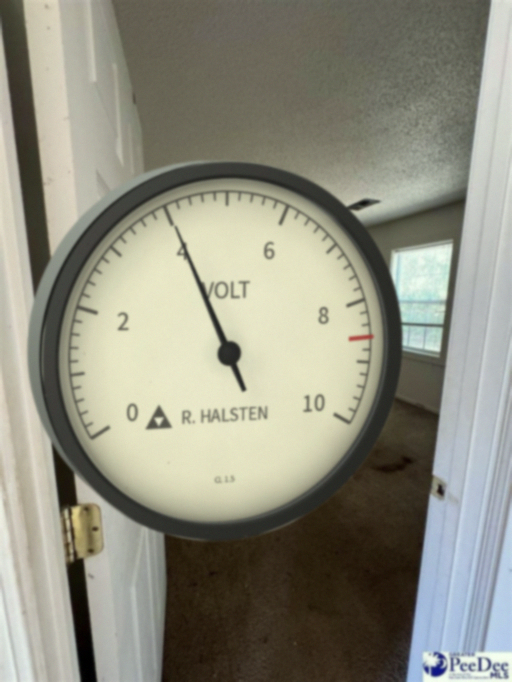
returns 4,V
